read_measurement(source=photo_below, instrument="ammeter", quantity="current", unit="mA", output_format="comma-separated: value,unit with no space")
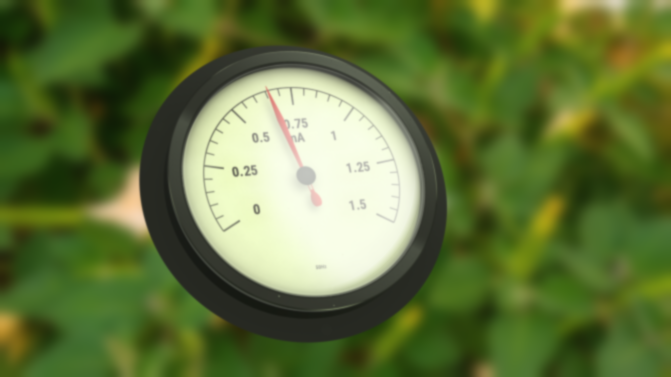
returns 0.65,mA
